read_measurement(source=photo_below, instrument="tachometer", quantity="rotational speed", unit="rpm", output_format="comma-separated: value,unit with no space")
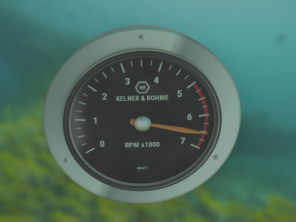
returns 6500,rpm
